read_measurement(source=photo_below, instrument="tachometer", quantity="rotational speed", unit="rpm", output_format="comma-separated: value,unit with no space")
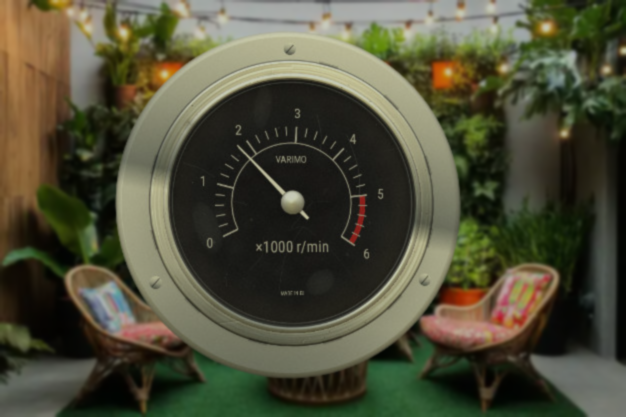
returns 1800,rpm
